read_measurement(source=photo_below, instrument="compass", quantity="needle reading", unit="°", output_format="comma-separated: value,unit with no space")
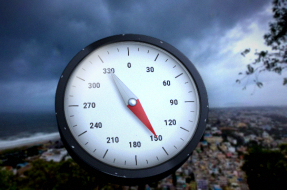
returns 150,°
